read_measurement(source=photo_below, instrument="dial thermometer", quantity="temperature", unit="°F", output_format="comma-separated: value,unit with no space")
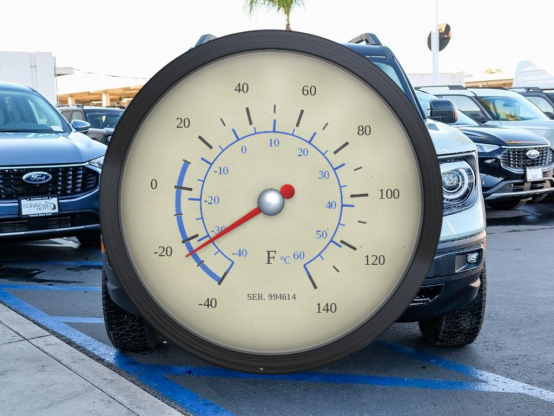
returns -25,°F
